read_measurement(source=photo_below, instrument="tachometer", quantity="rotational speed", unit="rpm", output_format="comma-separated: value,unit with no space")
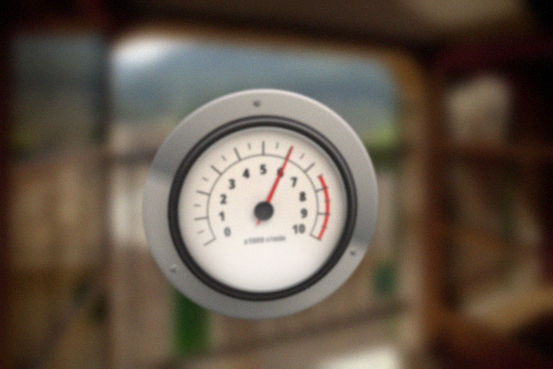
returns 6000,rpm
